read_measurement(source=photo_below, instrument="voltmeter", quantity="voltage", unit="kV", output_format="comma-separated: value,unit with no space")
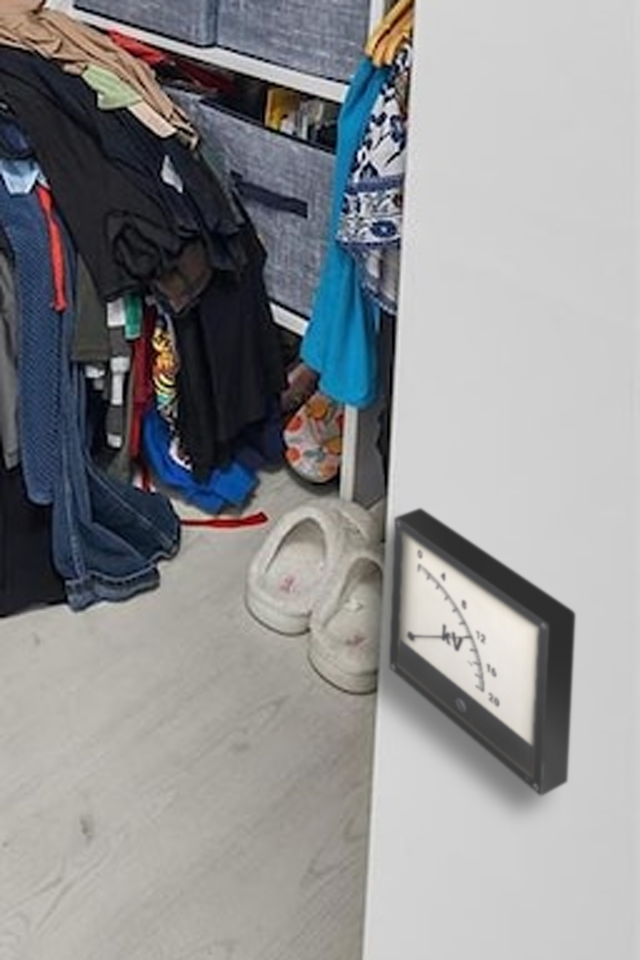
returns 12,kV
